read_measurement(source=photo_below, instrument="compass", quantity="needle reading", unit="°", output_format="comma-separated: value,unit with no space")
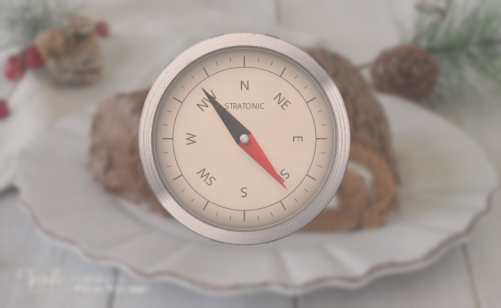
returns 140,°
